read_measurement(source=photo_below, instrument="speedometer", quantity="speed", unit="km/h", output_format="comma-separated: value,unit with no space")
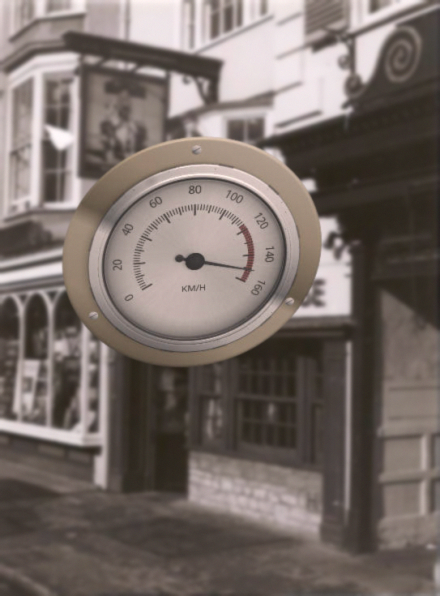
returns 150,km/h
